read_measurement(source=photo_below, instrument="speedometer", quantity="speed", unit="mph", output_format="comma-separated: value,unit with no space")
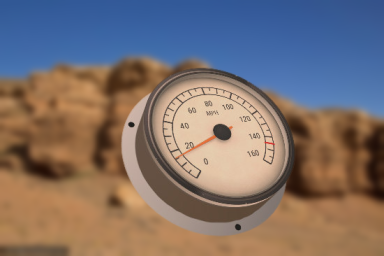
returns 15,mph
